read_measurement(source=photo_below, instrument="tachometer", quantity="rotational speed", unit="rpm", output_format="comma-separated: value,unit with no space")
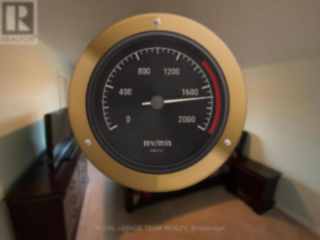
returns 1700,rpm
